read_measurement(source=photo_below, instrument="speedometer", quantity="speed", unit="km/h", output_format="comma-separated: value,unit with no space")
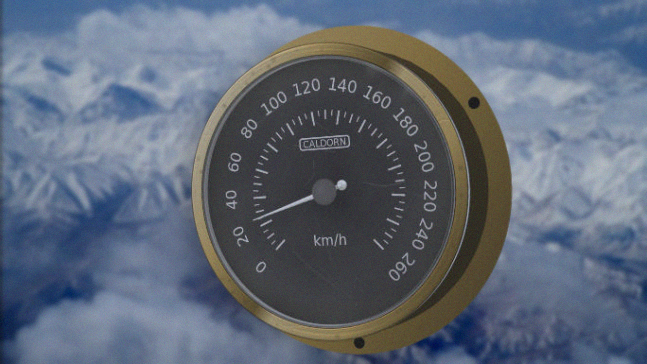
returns 25,km/h
